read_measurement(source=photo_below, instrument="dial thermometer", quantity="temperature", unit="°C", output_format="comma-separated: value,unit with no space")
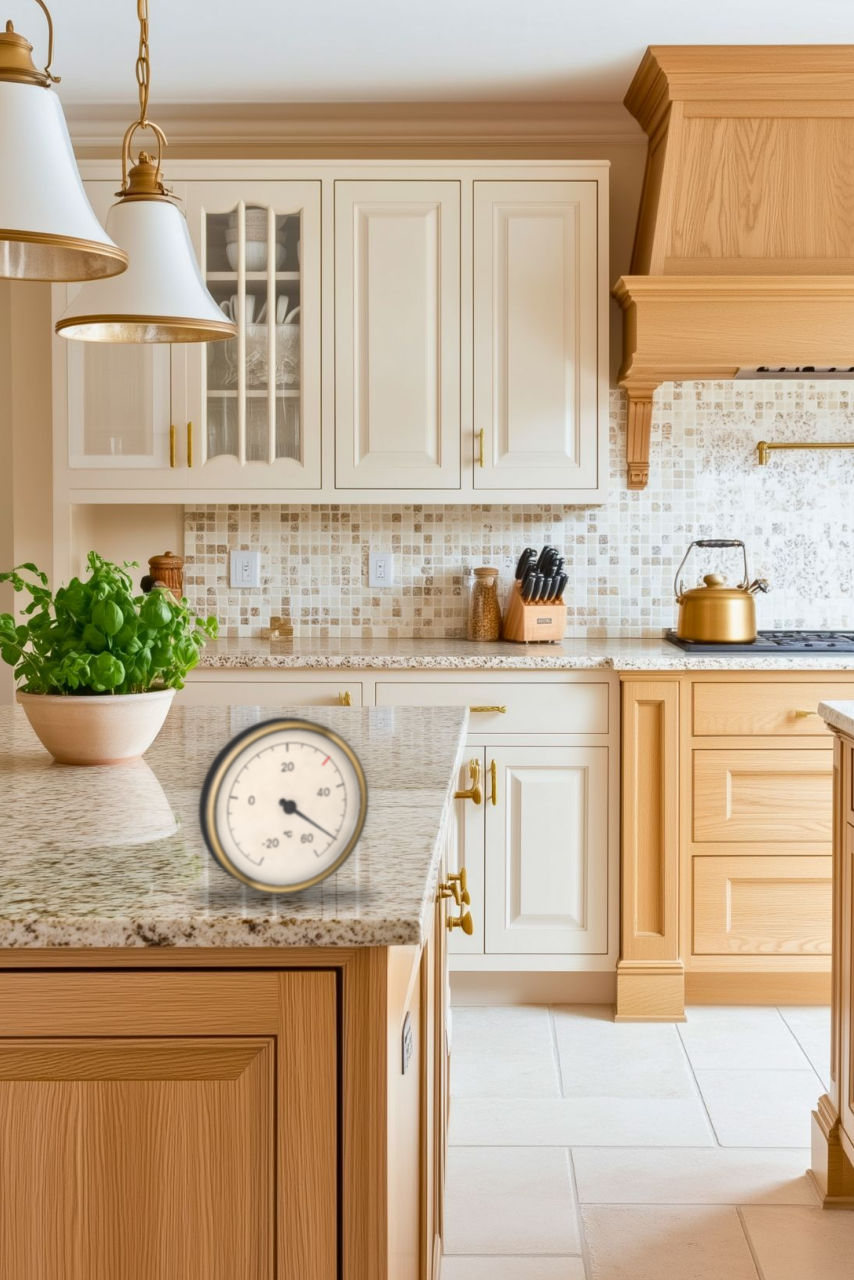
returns 54,°C
